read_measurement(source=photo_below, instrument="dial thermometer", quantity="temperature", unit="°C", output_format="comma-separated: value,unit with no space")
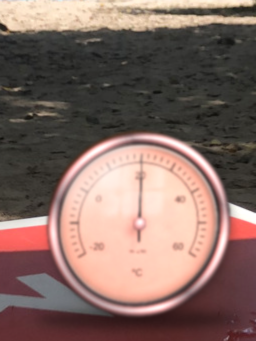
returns 20,°C
